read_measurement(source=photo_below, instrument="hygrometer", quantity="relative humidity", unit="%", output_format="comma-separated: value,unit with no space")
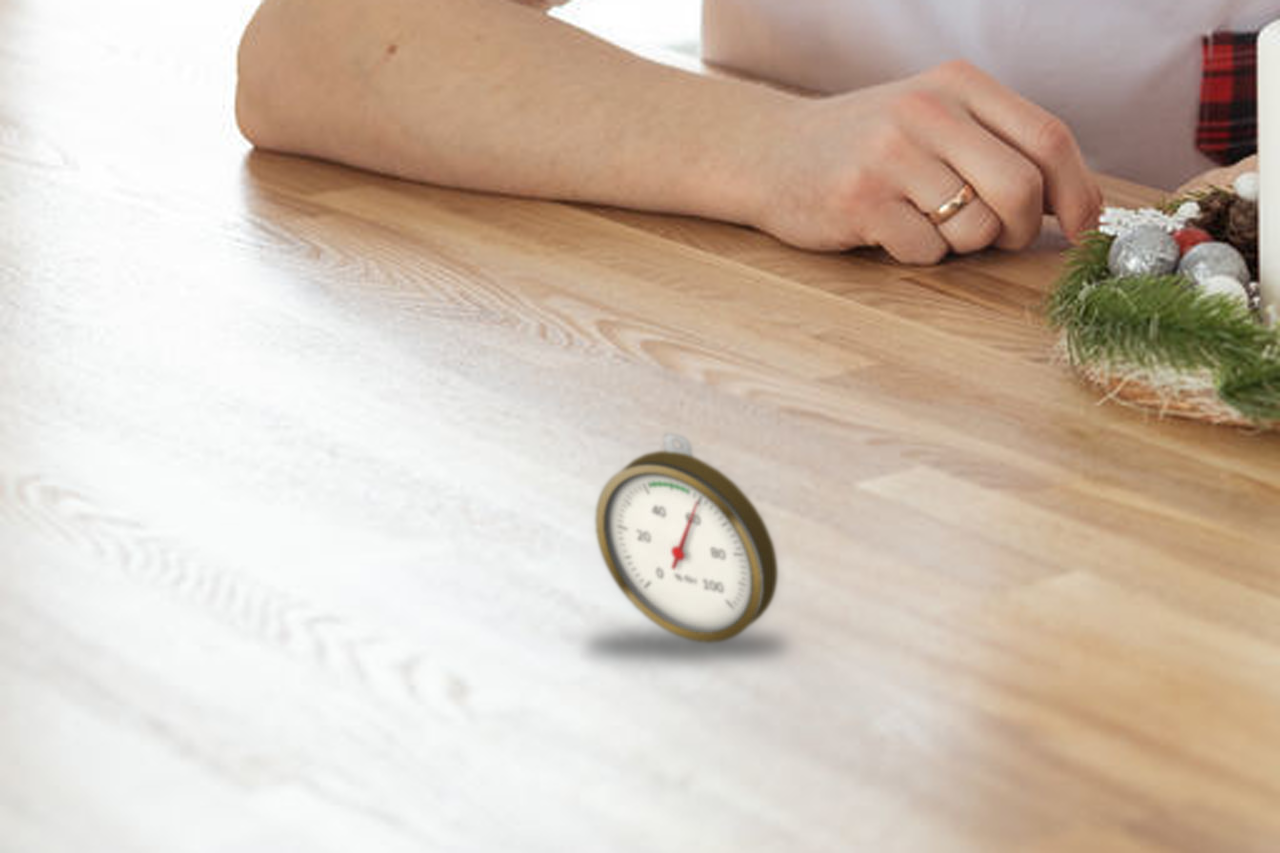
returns 60,%
